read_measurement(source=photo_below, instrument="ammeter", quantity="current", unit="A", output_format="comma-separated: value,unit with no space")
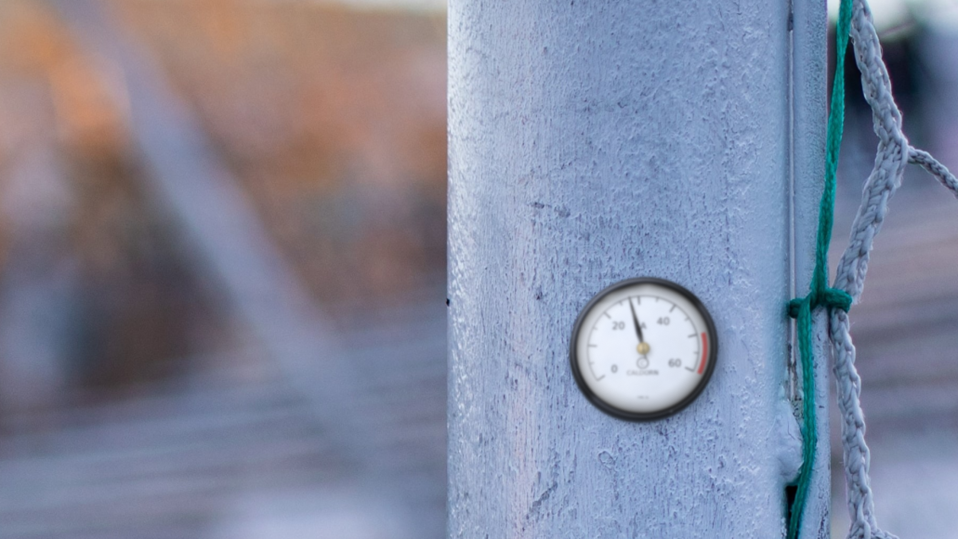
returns 27.5,A
